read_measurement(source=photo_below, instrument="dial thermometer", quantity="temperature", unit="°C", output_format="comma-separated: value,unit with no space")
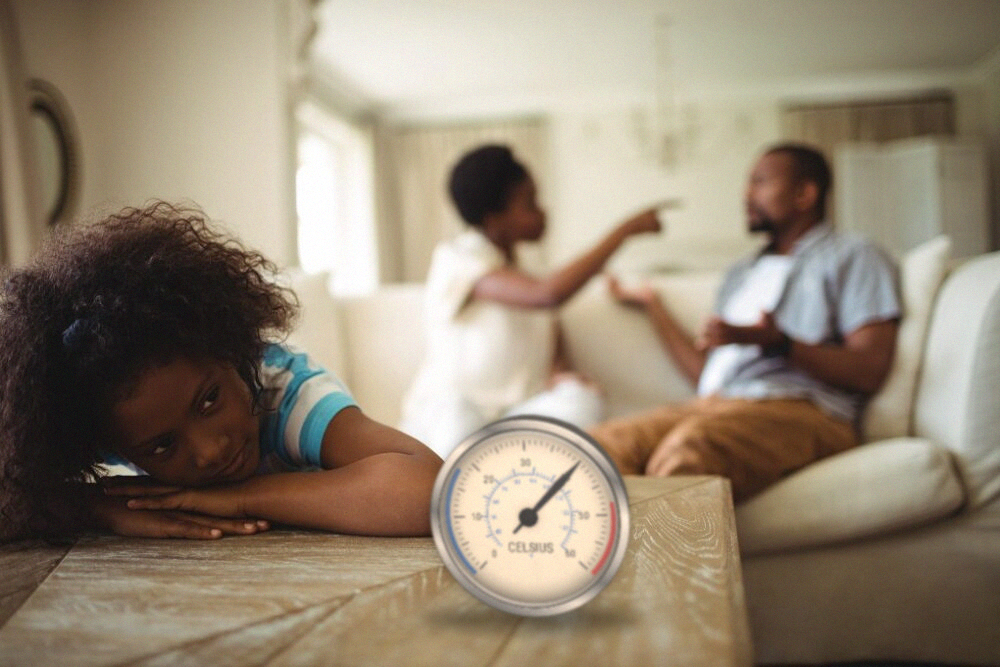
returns 40,°C
